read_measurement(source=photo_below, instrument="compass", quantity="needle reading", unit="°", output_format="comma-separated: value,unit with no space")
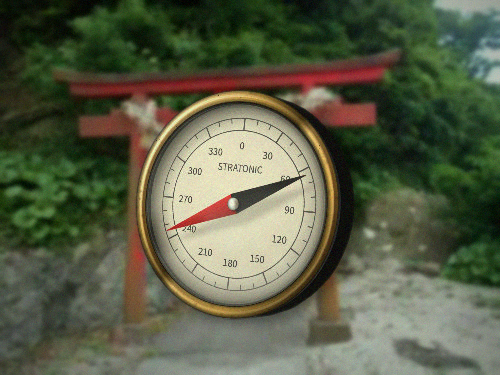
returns 245,°
